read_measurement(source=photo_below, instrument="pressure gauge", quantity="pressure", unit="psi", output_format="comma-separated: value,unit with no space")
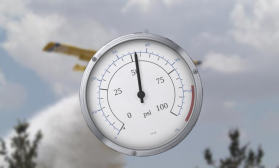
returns 52.5,psi
